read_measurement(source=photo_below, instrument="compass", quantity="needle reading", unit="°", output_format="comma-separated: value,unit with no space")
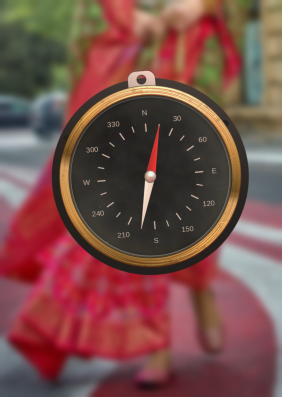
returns 15,°
